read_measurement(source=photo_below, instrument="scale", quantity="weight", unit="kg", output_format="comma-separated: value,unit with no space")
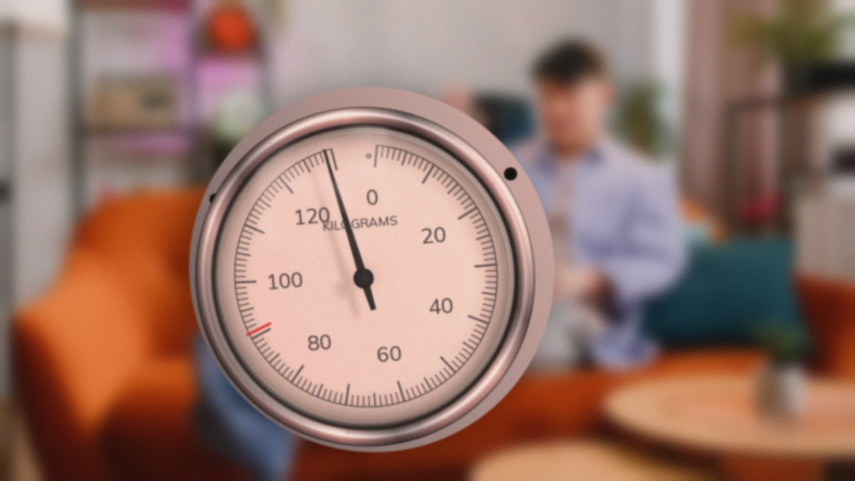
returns 129,kg
